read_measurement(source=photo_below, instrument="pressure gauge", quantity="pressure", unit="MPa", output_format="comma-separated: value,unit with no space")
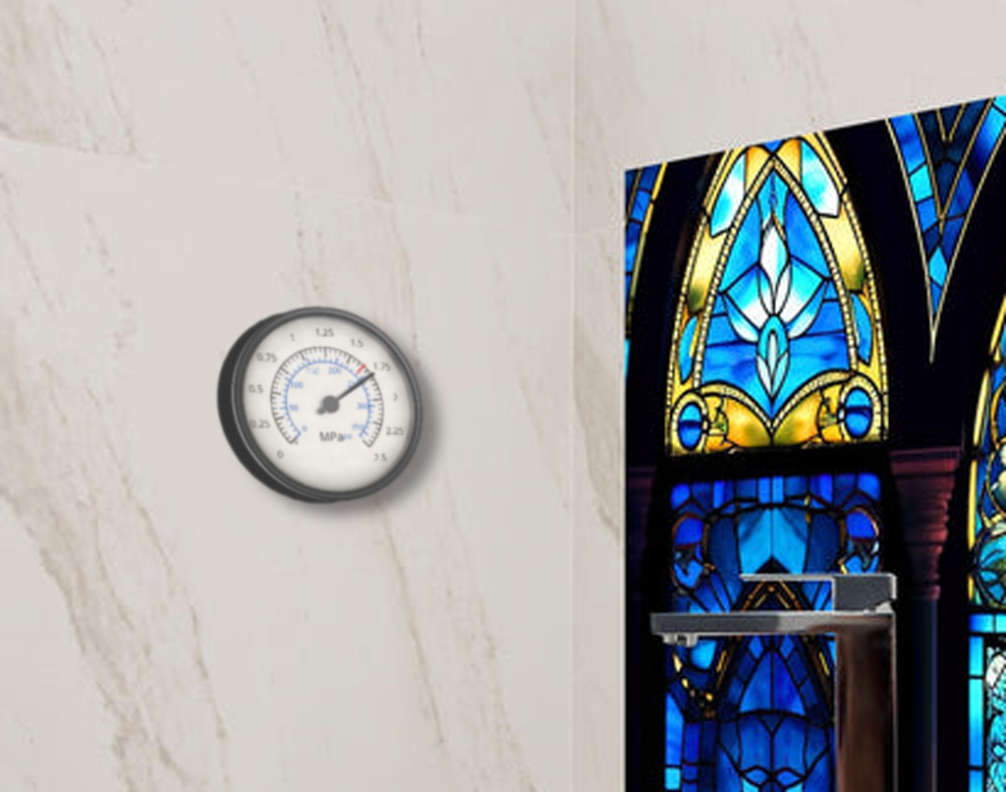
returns 1.75,MPa
